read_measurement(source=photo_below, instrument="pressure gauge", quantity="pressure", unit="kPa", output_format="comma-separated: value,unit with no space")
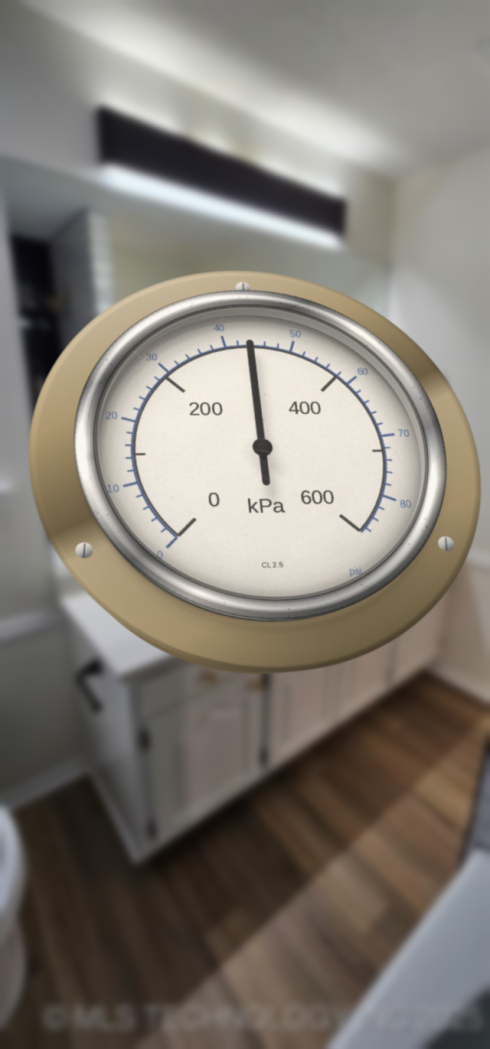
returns 300,kPa
